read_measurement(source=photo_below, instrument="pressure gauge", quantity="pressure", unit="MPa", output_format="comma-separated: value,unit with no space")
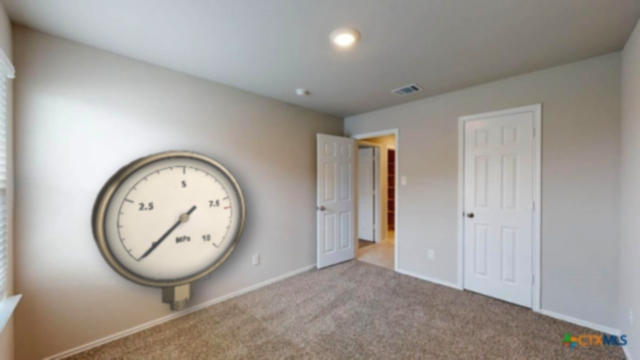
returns 0,MPa
